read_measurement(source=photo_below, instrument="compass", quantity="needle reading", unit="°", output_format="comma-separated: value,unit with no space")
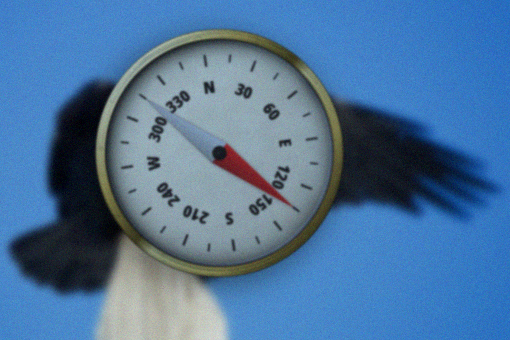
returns 135,°
